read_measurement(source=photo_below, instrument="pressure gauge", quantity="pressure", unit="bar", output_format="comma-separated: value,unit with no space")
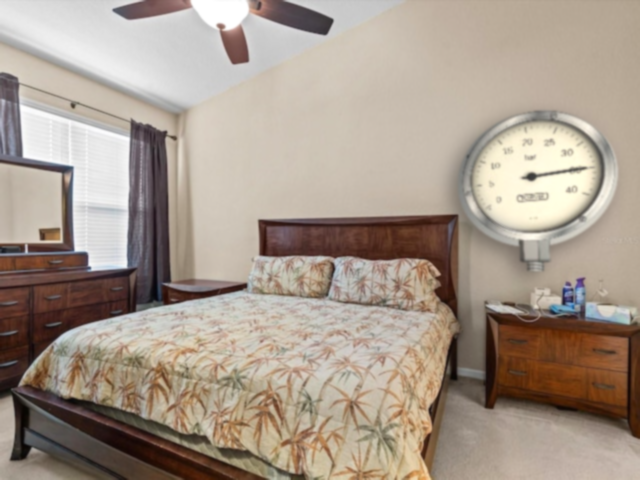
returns 35,bar
